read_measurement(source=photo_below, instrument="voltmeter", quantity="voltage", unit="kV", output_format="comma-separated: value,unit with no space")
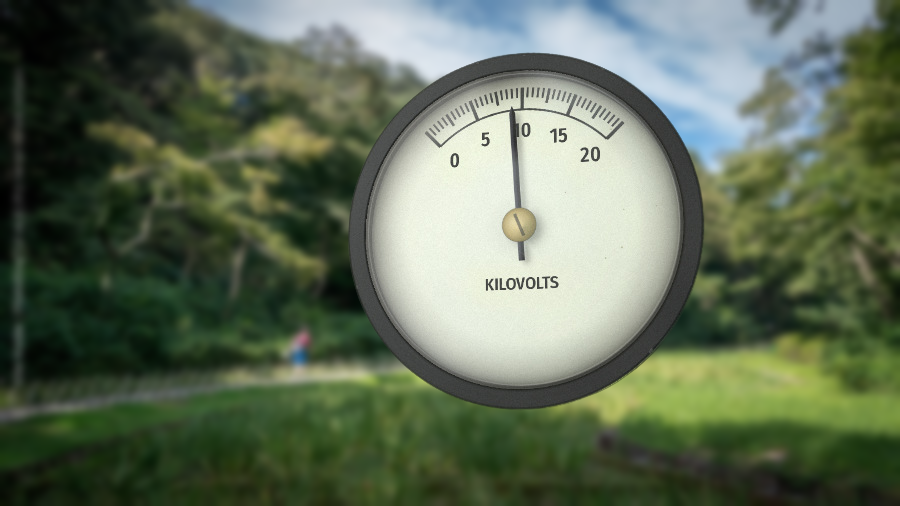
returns 9,kV
